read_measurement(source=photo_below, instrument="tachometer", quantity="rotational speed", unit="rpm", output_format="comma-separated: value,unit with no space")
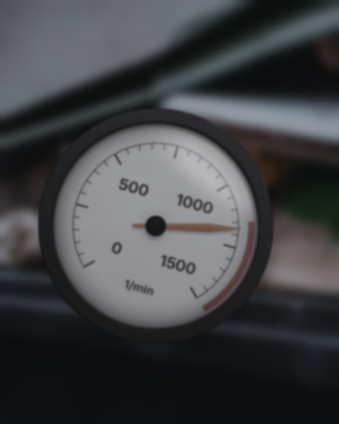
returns 1175,rpm
